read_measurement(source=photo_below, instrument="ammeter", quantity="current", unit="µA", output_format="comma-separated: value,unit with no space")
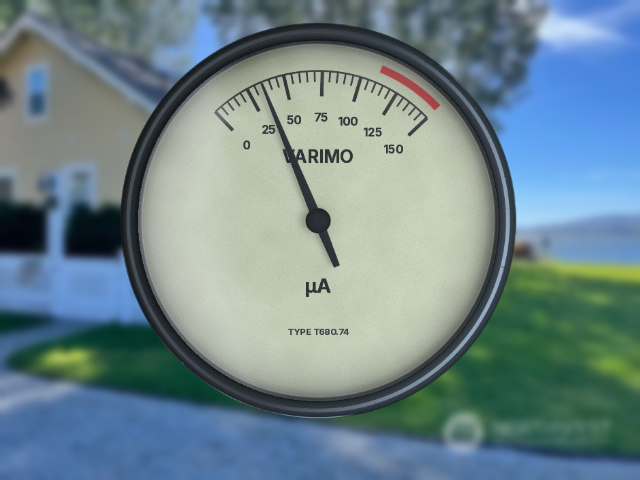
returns 35,µA
